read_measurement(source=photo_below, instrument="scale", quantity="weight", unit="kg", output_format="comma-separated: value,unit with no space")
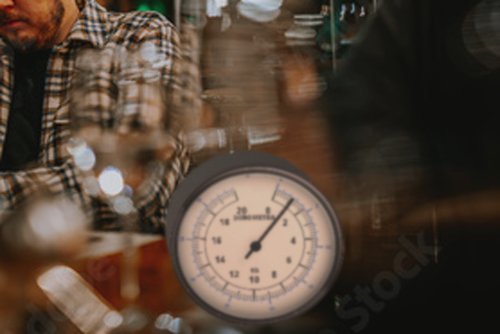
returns 1,kg
